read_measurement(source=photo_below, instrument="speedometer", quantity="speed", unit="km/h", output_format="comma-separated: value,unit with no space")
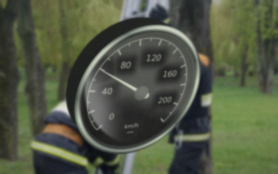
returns 60,km/h
